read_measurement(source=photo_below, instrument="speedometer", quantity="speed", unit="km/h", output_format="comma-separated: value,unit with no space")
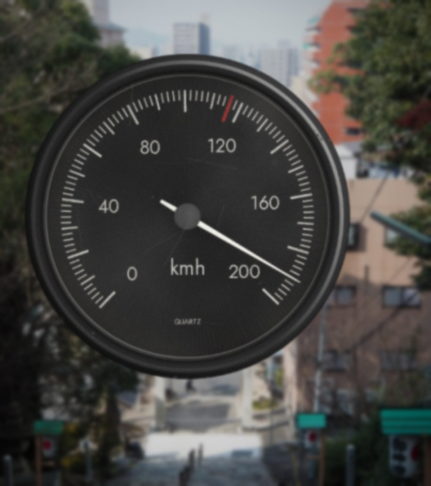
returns 190,km/h
